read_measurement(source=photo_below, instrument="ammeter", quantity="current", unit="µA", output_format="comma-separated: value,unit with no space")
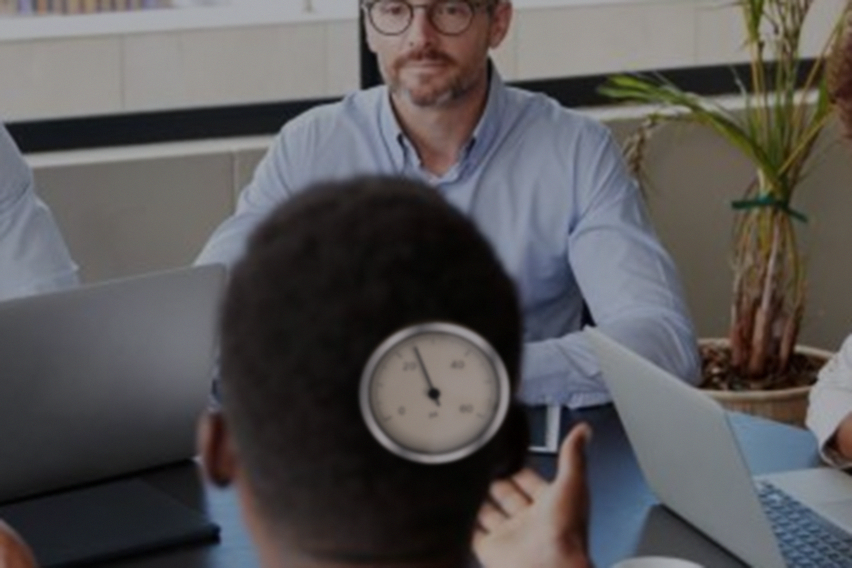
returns 25,µA
